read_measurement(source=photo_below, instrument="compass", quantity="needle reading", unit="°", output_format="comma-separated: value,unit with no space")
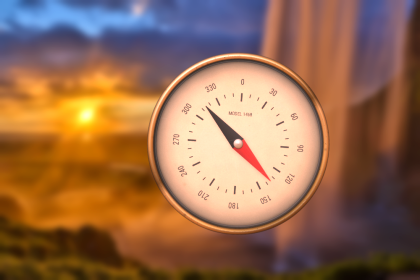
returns 135,°
